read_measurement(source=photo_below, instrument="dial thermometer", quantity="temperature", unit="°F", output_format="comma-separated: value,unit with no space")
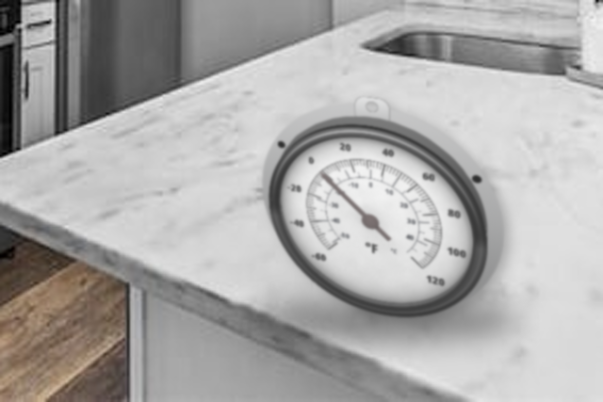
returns 0,°F
